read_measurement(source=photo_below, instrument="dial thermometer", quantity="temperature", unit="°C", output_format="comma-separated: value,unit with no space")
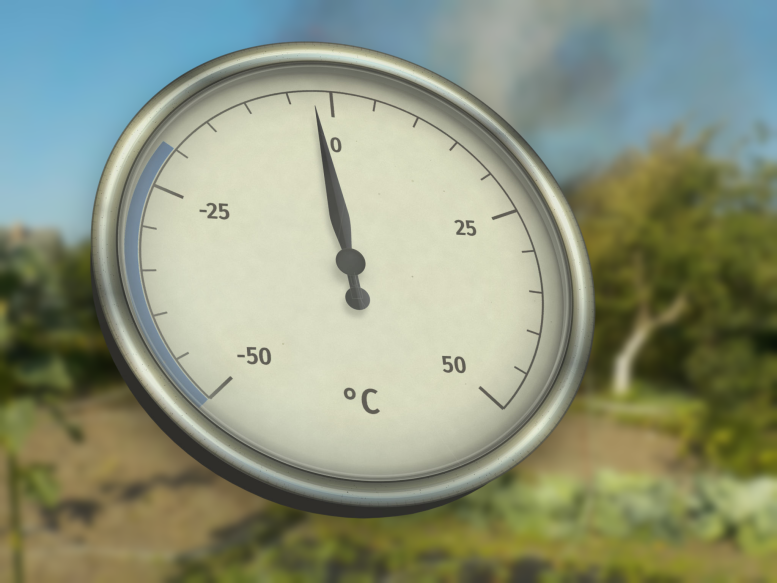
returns -2.5,°C
